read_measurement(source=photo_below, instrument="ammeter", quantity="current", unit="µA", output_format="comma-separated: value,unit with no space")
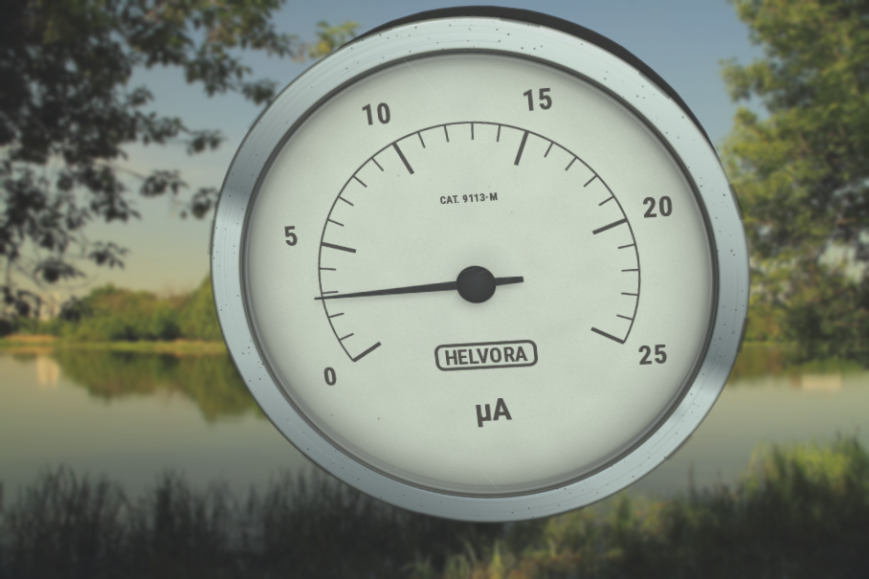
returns 3,µA
